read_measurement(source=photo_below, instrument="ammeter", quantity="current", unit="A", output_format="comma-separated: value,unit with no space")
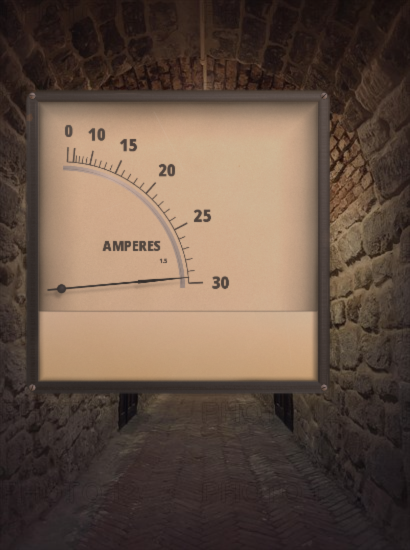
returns 29.5,A
